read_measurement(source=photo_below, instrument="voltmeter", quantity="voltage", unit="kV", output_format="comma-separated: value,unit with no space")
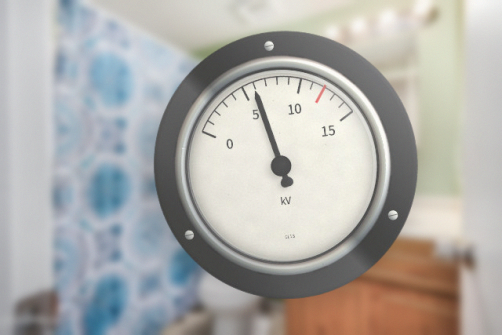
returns 6,kV
